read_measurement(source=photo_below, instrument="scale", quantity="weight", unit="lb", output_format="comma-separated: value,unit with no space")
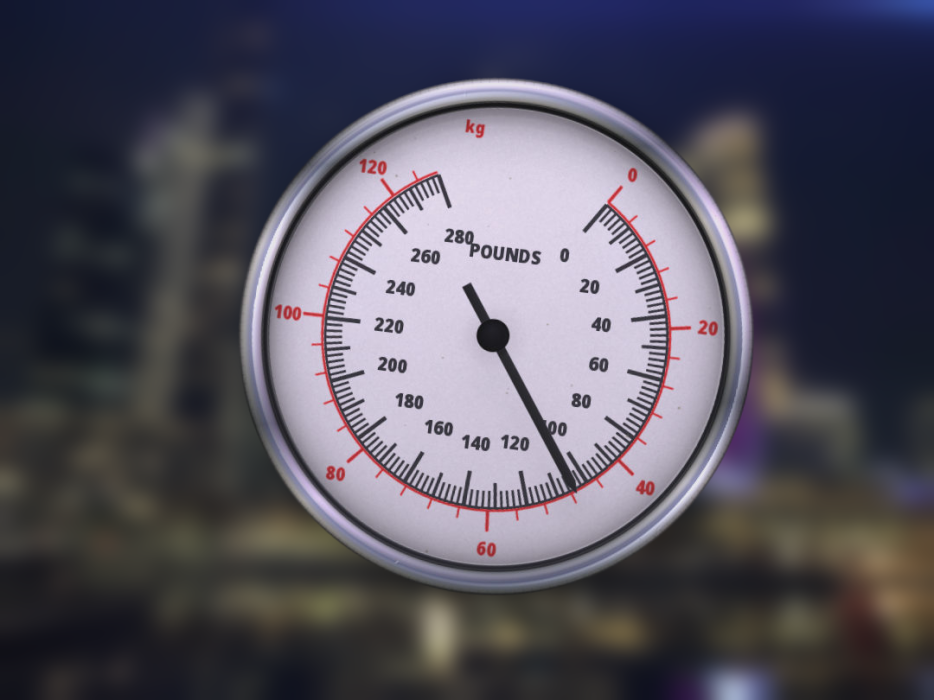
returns 104,lb
